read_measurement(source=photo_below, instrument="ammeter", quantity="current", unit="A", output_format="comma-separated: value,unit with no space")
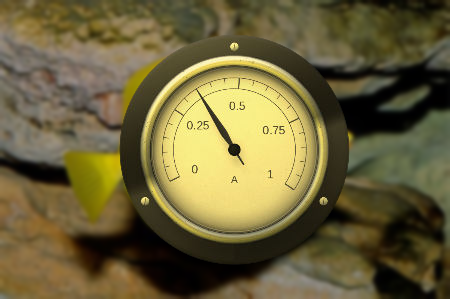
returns 0.35,A
